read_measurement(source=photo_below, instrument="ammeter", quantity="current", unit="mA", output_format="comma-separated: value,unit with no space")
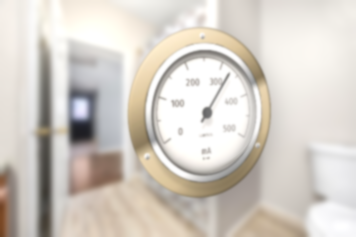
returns 325,mA
